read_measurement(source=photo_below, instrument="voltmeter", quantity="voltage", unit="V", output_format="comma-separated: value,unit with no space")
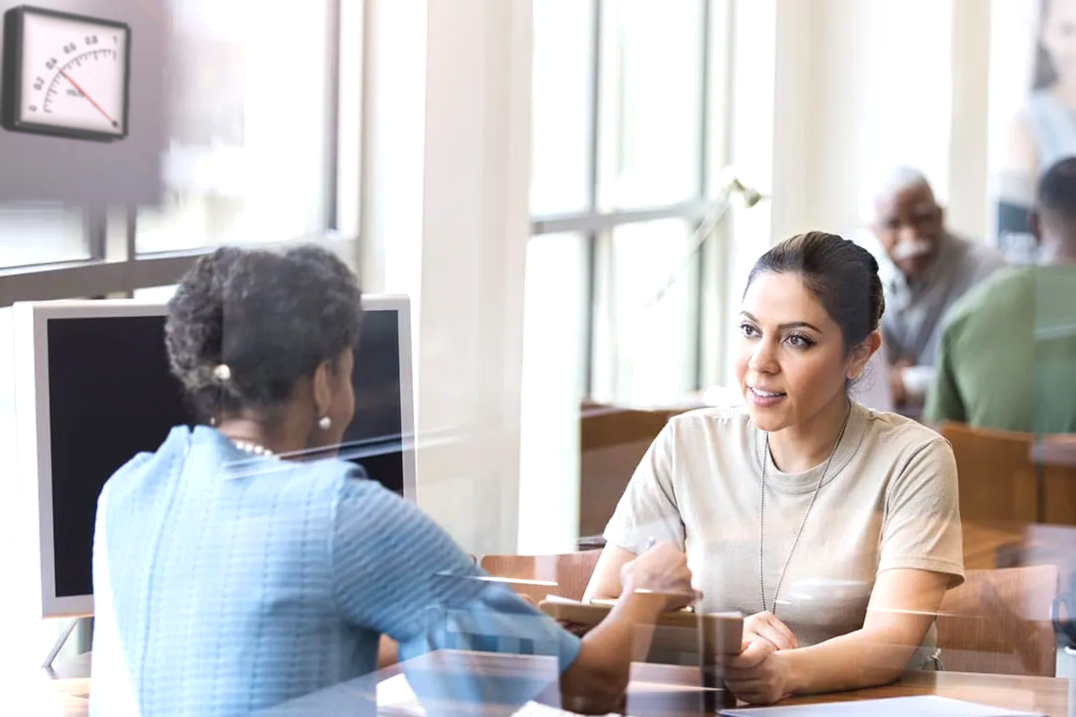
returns 0.4,V
